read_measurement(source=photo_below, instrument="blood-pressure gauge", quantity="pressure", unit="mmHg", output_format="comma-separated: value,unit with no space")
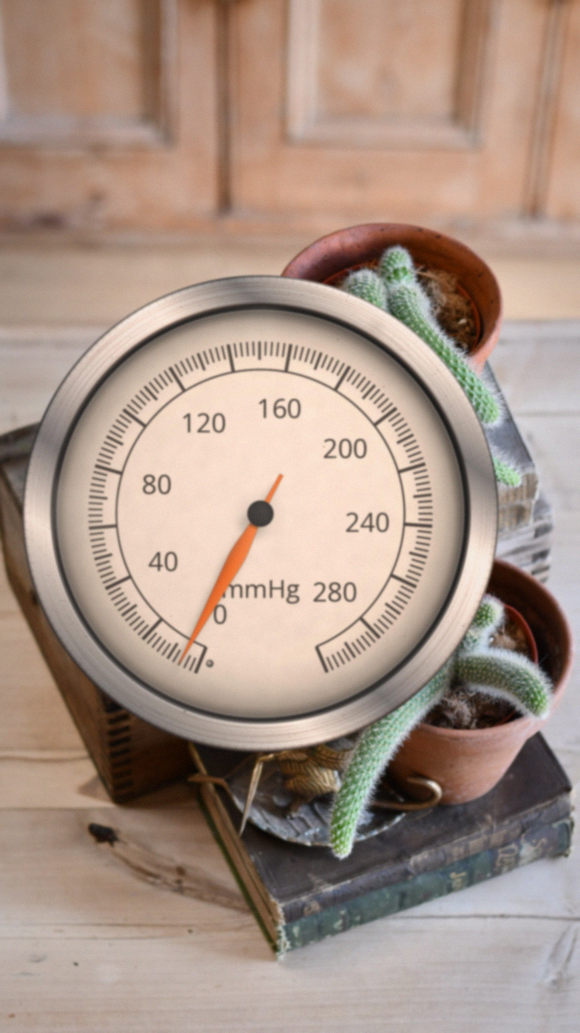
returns 6,mmHg
